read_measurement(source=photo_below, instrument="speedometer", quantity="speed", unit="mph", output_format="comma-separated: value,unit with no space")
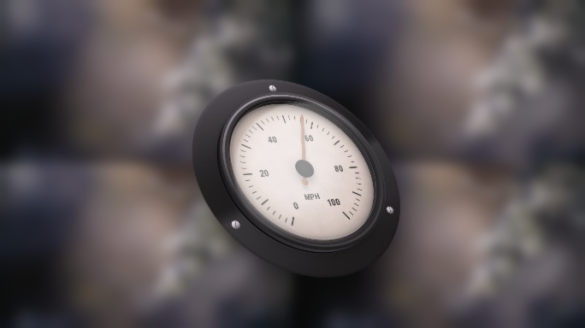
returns 56,mph
